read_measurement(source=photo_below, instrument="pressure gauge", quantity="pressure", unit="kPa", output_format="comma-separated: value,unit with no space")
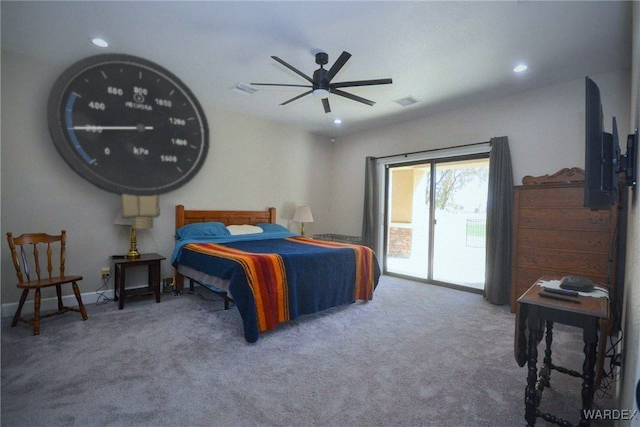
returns 200,kPa
